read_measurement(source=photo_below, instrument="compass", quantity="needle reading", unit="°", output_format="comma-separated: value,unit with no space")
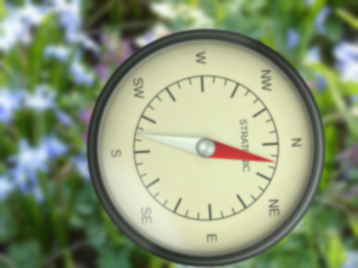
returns 15,°
